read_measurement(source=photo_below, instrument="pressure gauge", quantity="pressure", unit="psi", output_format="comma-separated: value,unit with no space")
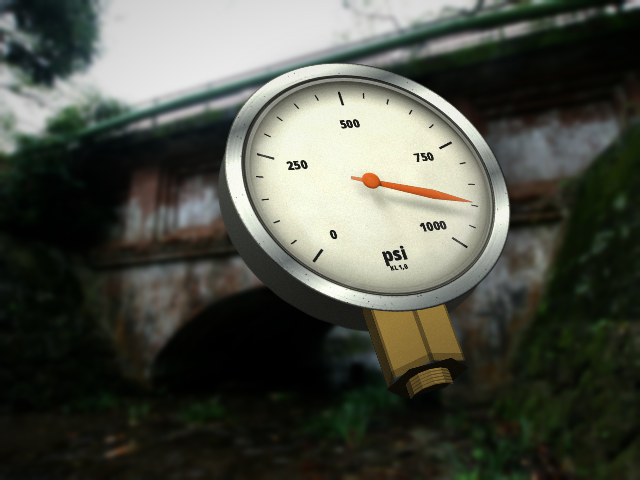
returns 900,psi
